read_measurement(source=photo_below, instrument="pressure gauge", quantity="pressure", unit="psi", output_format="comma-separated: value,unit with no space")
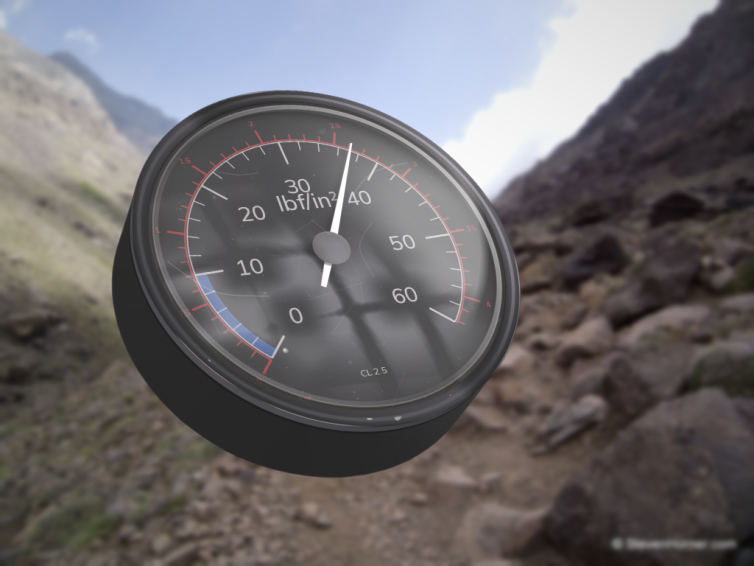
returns 37,psi
